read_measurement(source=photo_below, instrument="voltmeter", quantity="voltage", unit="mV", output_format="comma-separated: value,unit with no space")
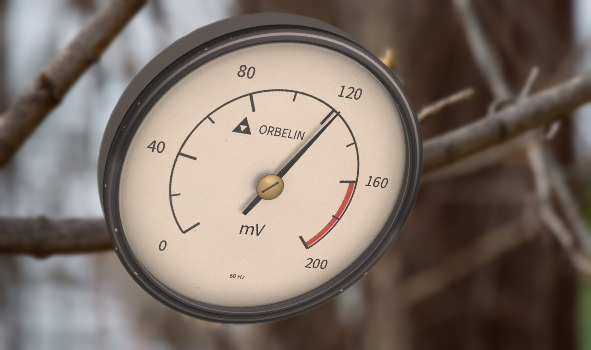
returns 120,mV
